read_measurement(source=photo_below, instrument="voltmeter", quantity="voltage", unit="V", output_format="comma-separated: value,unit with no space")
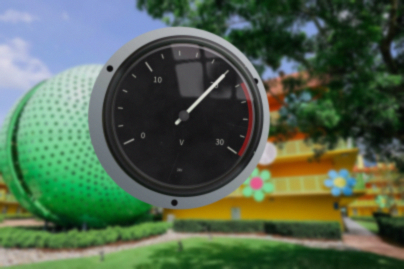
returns 20,V
